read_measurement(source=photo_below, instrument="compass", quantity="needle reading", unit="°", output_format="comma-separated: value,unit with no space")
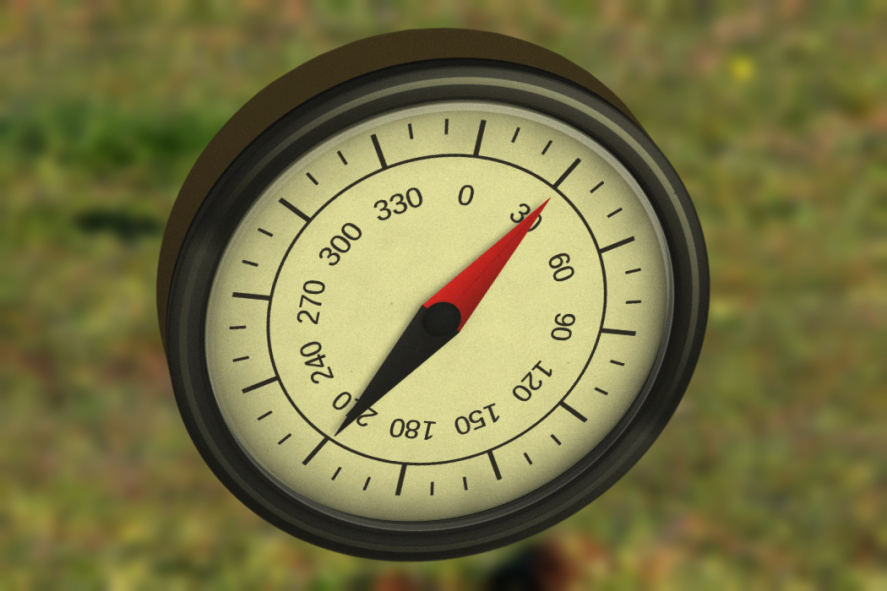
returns 30,°
